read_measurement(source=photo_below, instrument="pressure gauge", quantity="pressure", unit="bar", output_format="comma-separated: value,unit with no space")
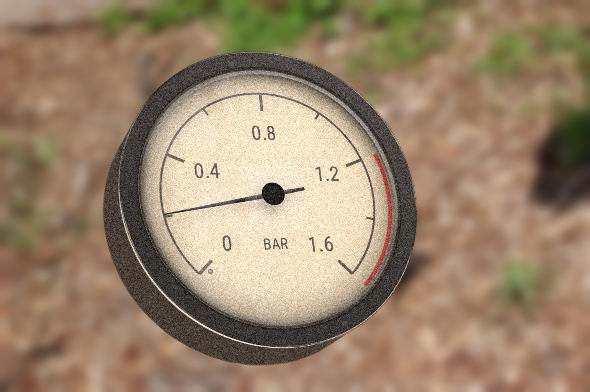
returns 0.2,bar
